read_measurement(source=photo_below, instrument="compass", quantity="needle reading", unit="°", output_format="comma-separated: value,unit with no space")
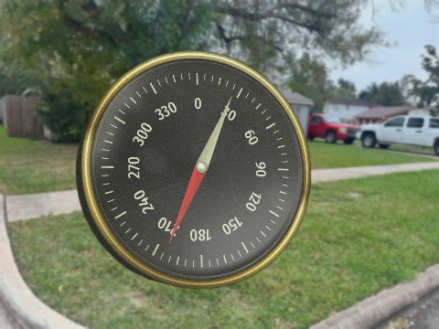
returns 205,°
